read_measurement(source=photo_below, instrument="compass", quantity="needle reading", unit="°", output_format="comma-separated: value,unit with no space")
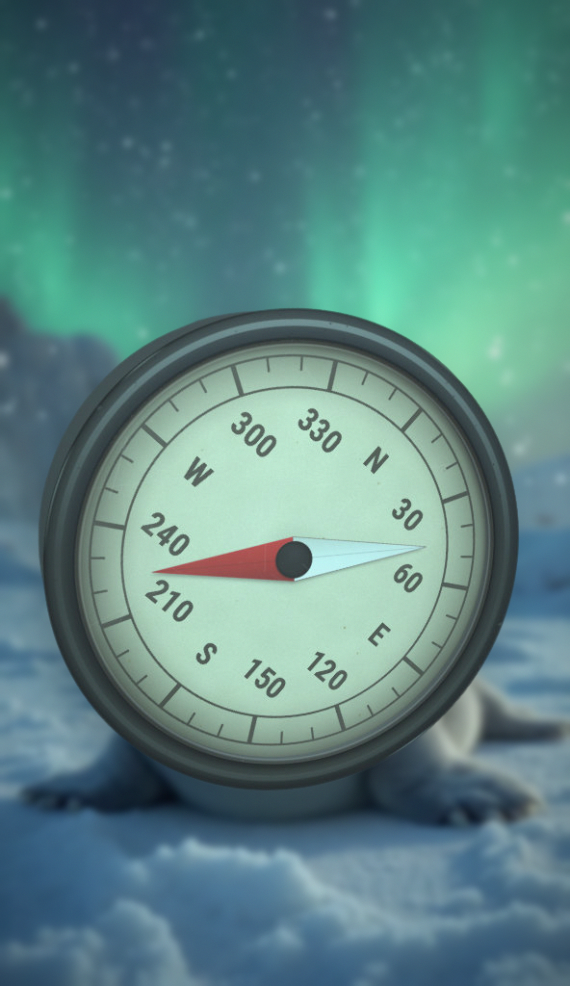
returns 225,°
